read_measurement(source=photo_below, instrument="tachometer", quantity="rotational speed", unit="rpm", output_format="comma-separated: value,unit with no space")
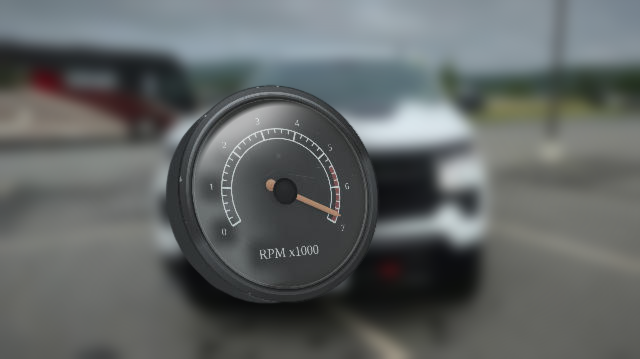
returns 6800,rpm
